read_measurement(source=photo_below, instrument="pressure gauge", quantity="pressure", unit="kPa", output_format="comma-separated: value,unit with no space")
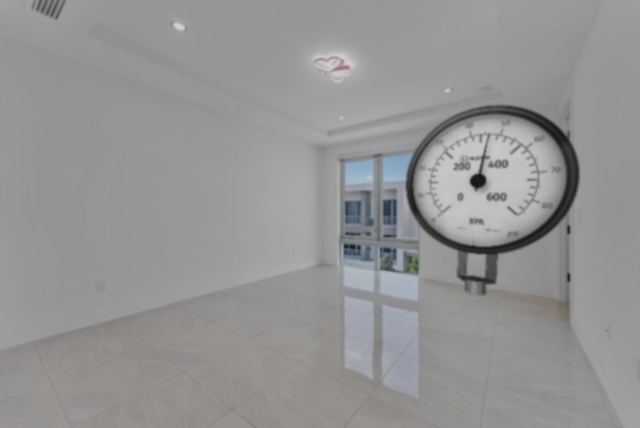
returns 320,kPa
